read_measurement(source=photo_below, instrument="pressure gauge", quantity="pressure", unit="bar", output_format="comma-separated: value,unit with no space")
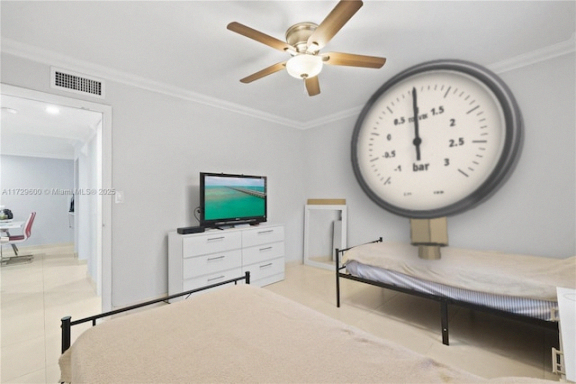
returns 1,bar
